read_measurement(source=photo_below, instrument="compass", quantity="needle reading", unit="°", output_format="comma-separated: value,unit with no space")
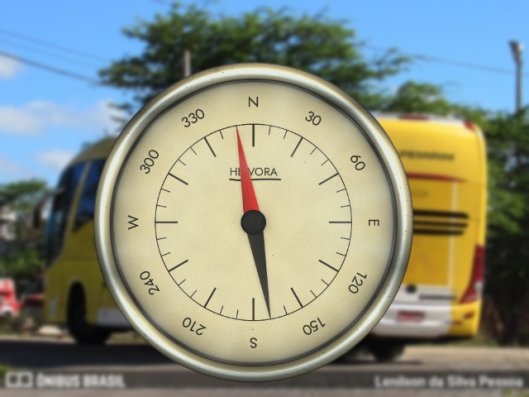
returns 350,°
